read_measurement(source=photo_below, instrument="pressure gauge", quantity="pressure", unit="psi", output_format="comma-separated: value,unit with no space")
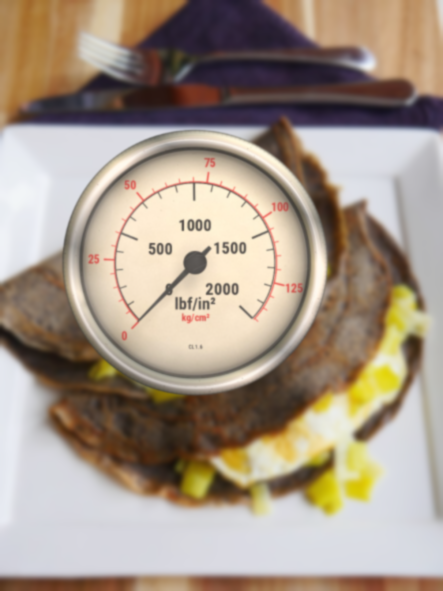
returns 0,psi
